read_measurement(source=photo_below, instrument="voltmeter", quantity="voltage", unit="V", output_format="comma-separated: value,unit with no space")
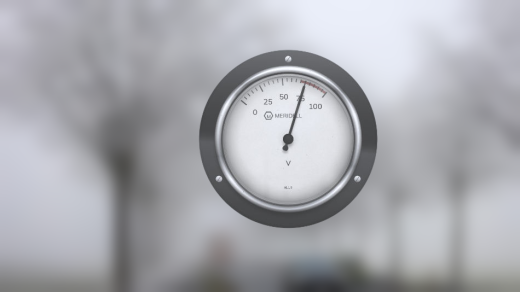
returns 75,V
